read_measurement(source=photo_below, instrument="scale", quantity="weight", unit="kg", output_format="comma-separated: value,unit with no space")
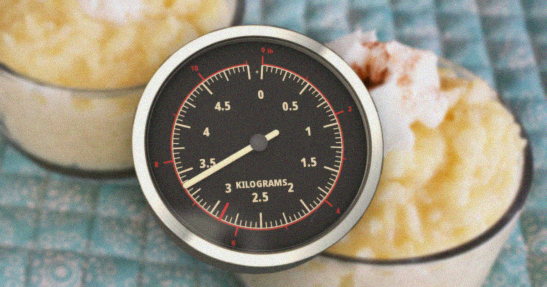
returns 3.35,kg
